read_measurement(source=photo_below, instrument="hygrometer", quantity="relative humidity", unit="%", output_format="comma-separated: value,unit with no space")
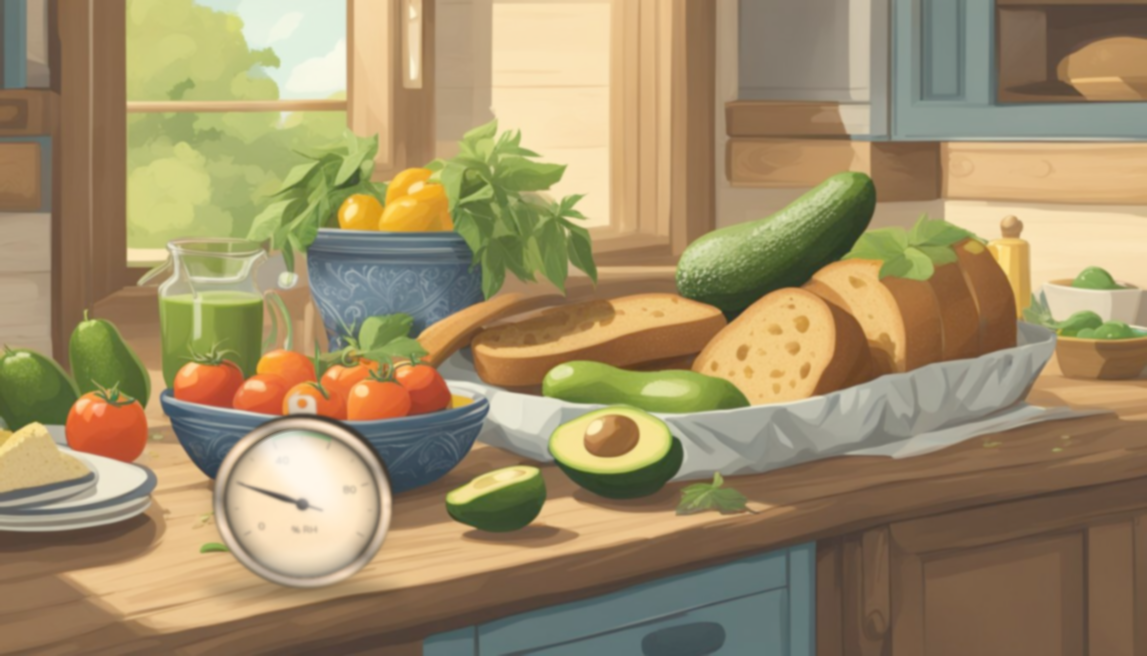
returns 20,%
